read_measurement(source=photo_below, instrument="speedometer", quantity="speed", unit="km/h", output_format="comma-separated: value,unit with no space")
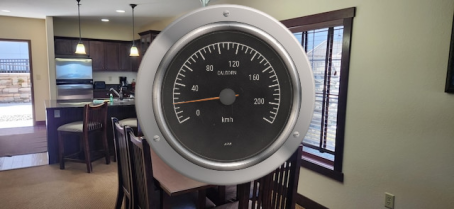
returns 20,km/h
